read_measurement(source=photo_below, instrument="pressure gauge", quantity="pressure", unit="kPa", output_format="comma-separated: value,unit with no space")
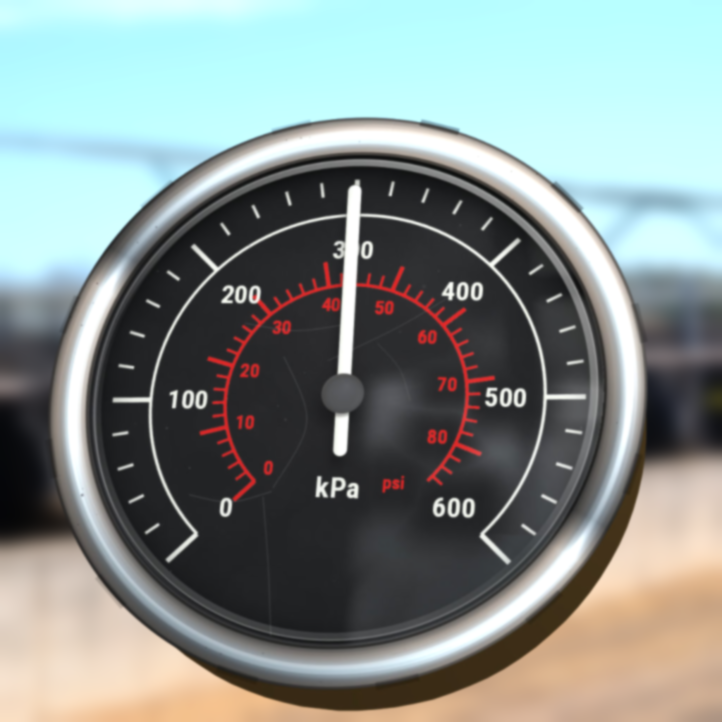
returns 300,kPa
